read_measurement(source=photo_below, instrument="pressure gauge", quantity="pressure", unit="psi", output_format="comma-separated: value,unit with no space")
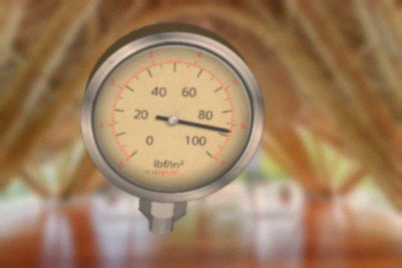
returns 87.5,psi
